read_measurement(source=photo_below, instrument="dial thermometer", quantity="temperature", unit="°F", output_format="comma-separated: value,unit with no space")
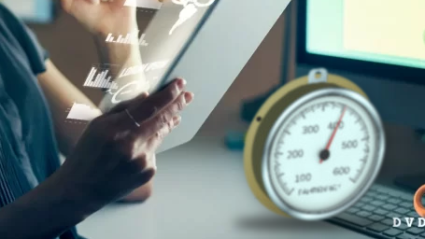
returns 400,°F
